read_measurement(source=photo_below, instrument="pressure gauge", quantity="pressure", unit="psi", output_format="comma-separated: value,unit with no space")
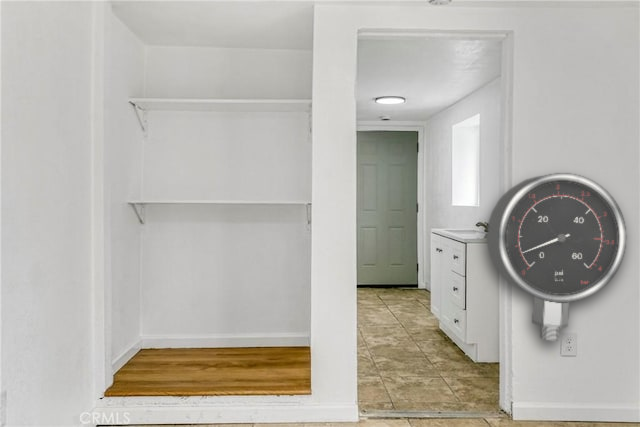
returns 5,psi
